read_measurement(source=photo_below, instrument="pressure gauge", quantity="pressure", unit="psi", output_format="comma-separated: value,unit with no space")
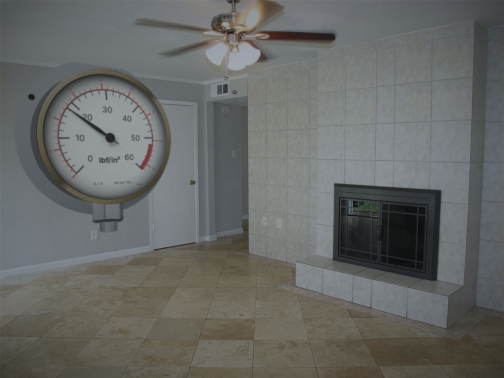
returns 18,psi
